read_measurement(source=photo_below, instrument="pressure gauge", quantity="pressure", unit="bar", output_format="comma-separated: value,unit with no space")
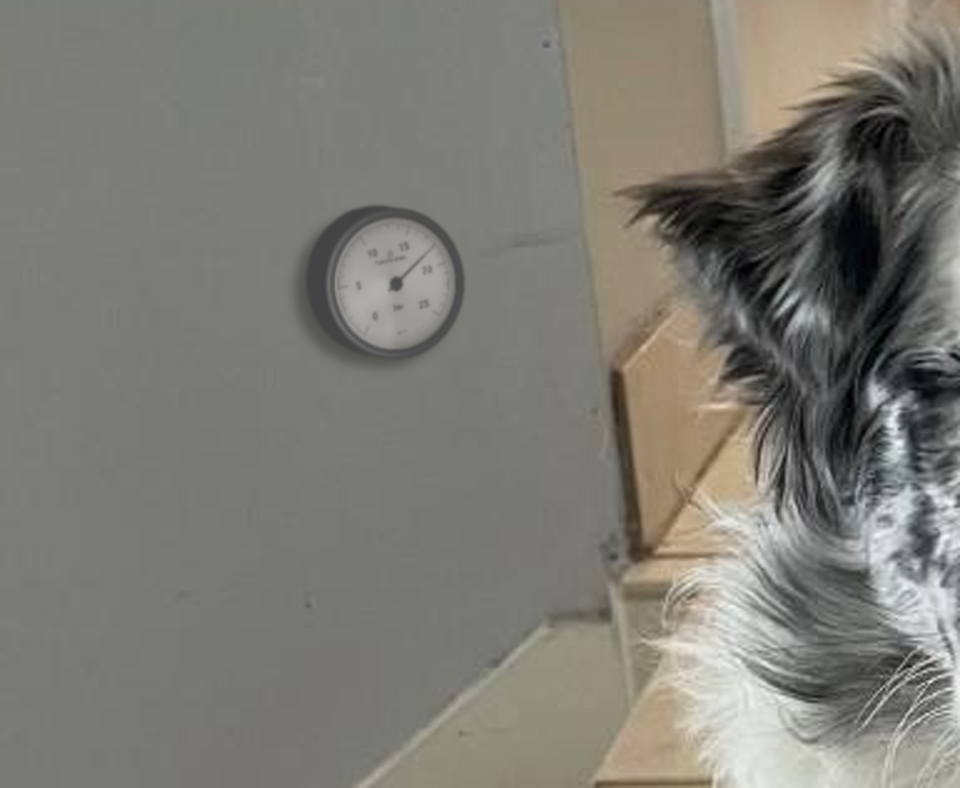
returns 18,bar
